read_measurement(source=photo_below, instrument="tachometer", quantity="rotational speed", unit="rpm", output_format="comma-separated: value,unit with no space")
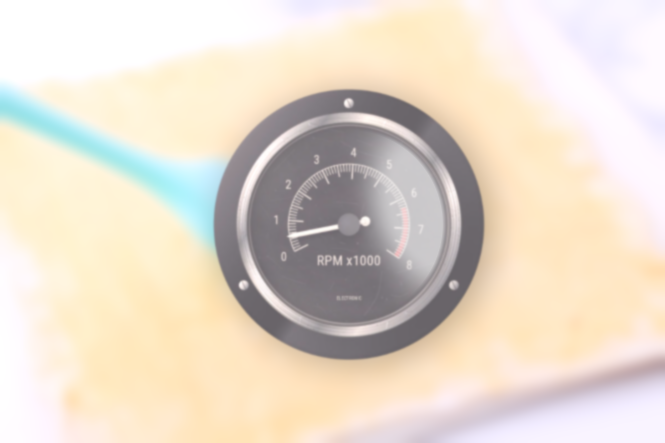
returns 500,rpm
